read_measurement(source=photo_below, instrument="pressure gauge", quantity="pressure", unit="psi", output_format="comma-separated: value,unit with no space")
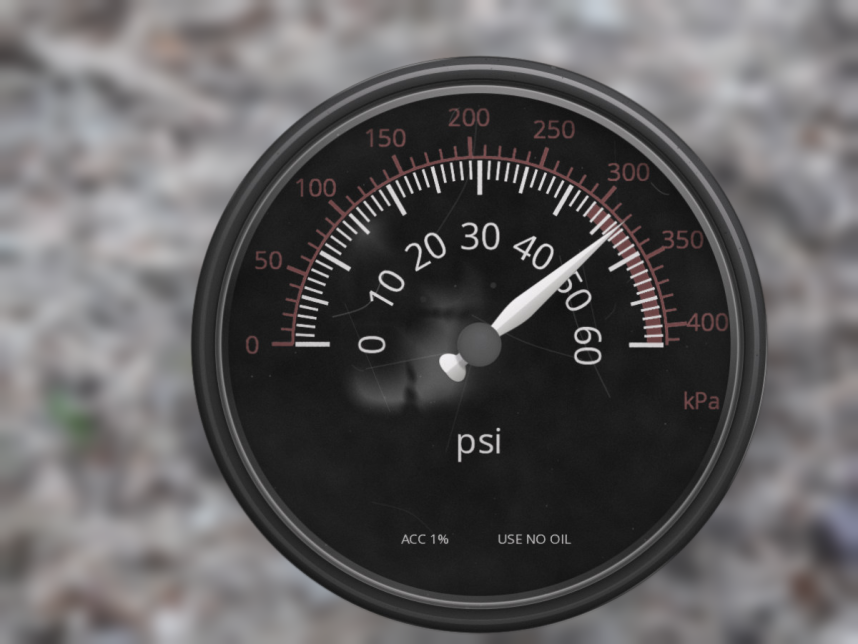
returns 46.5,psi
